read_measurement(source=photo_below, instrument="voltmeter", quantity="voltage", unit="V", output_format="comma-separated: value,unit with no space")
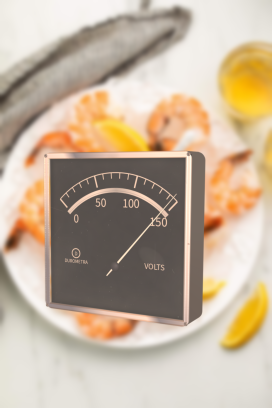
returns 145,V
